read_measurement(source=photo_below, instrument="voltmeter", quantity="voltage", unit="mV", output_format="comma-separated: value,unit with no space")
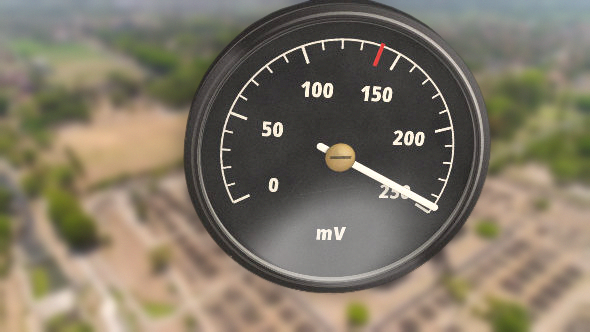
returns 245,mV
